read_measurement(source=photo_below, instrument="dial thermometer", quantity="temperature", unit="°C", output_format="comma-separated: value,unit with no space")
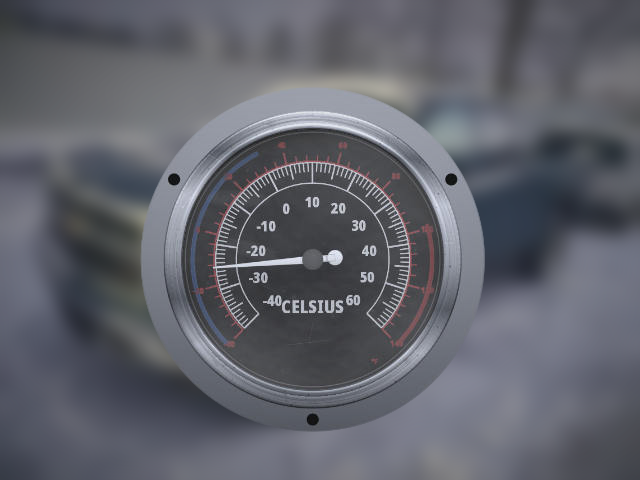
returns -25,°C
